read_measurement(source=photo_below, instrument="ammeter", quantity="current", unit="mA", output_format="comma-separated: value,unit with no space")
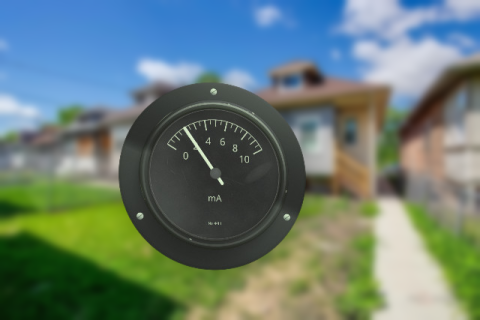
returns 2,mA
